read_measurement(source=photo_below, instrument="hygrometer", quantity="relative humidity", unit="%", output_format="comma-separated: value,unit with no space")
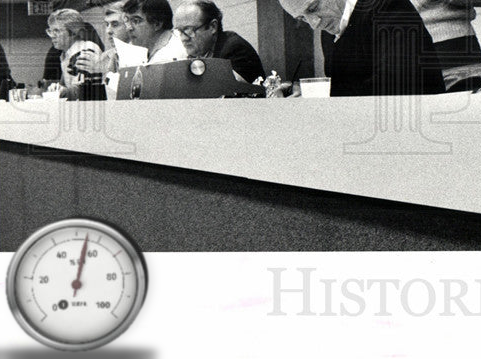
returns 55,%
